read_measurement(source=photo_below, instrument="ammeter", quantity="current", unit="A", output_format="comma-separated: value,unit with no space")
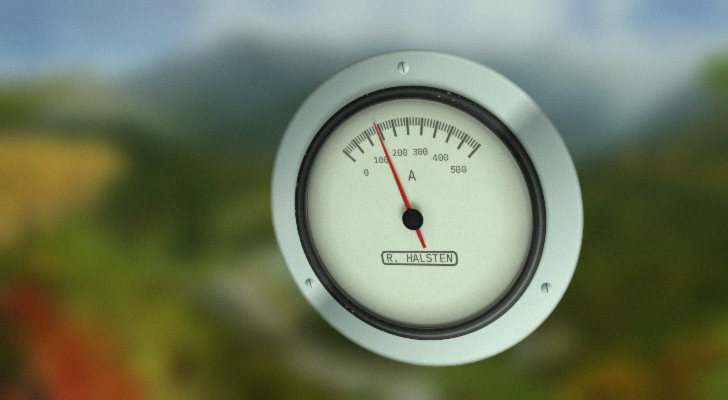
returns 150,A
